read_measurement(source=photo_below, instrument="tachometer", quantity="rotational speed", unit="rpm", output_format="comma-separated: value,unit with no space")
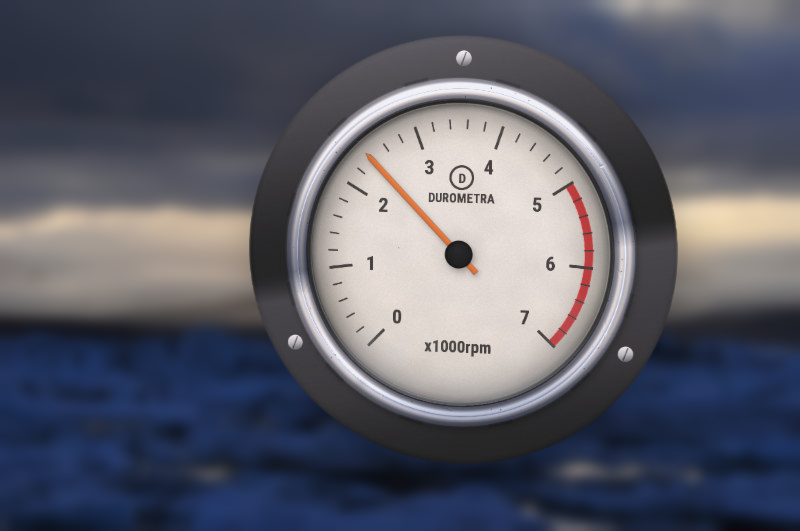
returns 2400,rpm
